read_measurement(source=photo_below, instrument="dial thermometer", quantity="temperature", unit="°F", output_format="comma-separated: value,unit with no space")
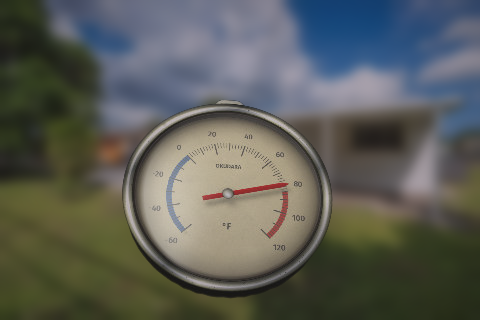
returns 80,°F
